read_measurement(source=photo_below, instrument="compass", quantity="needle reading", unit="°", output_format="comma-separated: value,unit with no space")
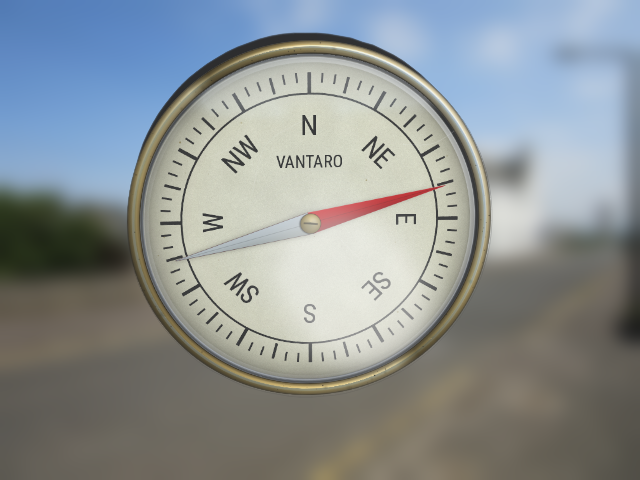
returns 75,°
